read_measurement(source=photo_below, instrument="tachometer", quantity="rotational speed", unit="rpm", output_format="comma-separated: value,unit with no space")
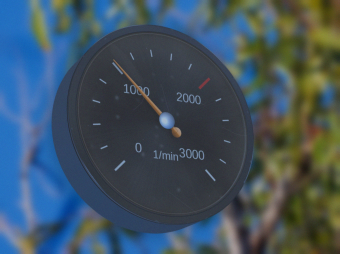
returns 1000,rpm
